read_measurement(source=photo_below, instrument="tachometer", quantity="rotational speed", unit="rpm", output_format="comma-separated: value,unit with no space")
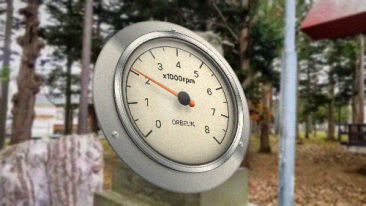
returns 2000,rpm
